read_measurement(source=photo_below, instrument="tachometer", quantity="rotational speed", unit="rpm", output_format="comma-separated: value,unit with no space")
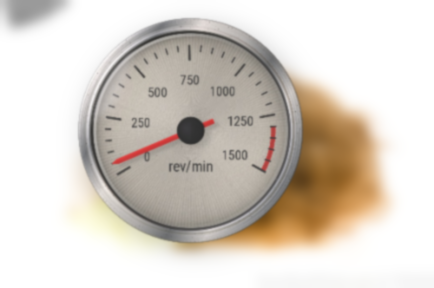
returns 50,rpm
